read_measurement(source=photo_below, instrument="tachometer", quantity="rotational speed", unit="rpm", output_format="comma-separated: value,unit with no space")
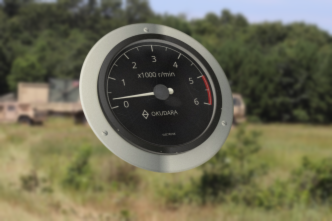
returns 250,rpm
